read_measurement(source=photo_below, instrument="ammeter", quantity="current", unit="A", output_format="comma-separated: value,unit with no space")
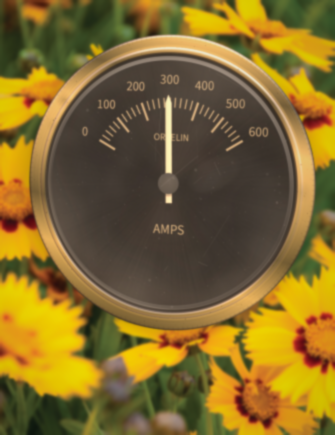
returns 300,A
